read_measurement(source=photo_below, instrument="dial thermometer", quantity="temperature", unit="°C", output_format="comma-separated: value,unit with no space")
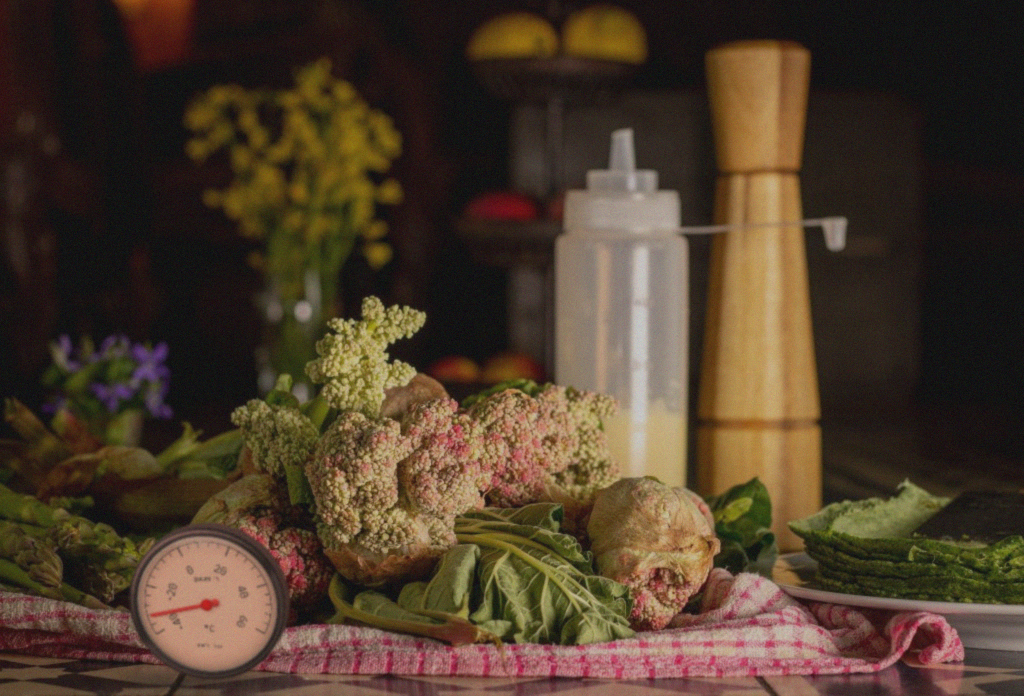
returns -32,°C
